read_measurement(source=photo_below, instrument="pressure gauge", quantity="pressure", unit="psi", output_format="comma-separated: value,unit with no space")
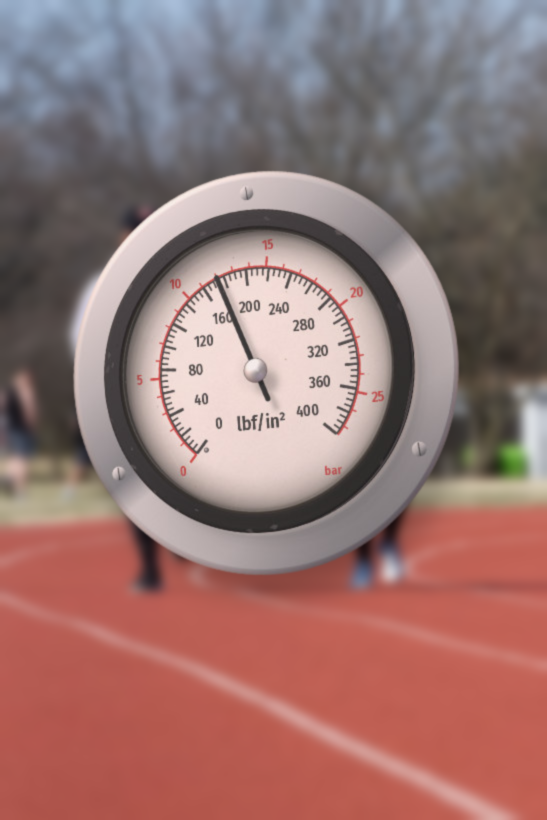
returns 175,psi
